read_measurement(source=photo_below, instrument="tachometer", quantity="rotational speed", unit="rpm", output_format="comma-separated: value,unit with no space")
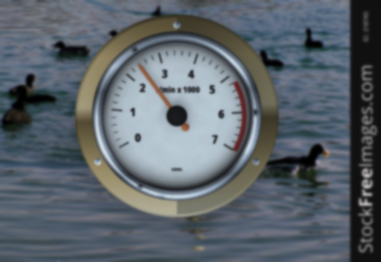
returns 2400,rpm
